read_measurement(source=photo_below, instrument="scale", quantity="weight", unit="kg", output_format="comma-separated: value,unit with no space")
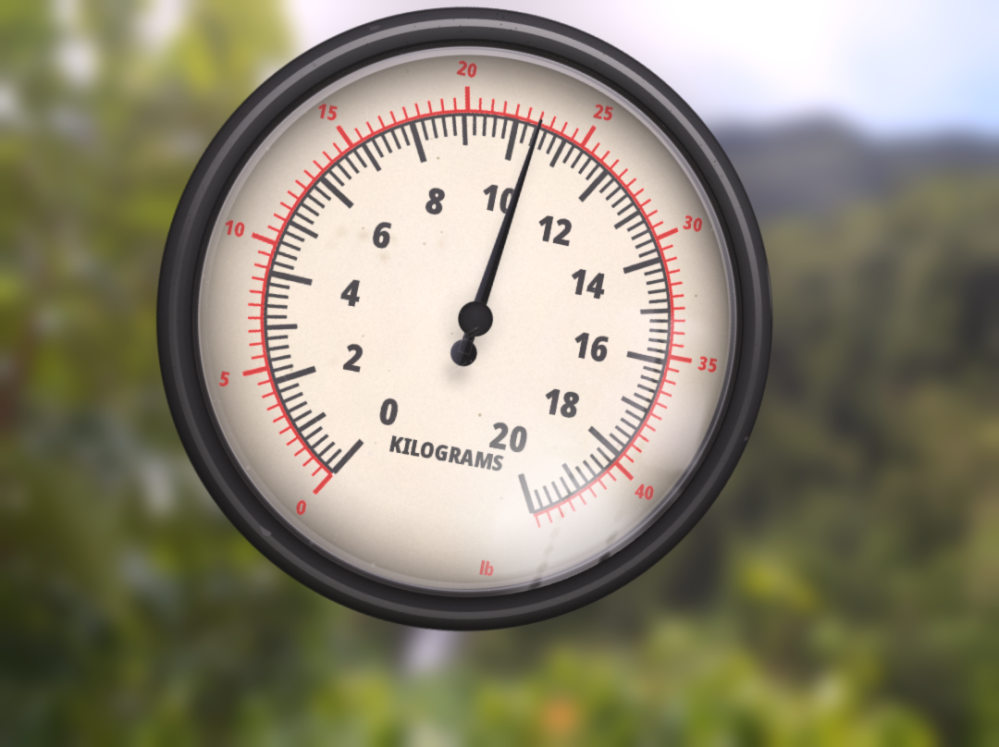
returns 10.4,kg
